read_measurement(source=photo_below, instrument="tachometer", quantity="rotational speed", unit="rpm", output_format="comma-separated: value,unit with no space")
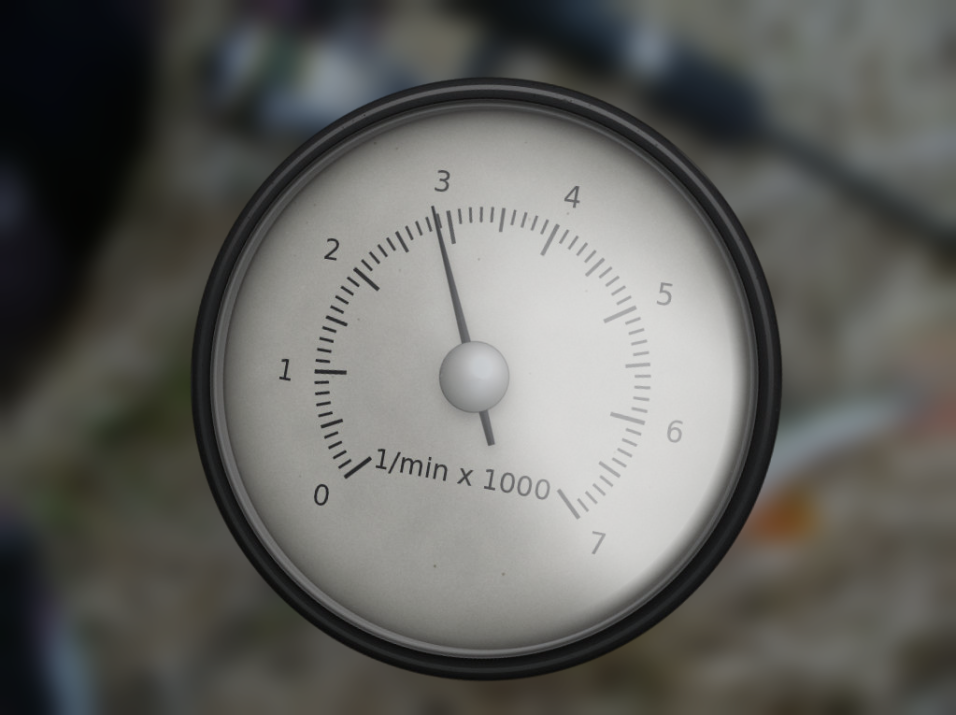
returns 2900,rpm
